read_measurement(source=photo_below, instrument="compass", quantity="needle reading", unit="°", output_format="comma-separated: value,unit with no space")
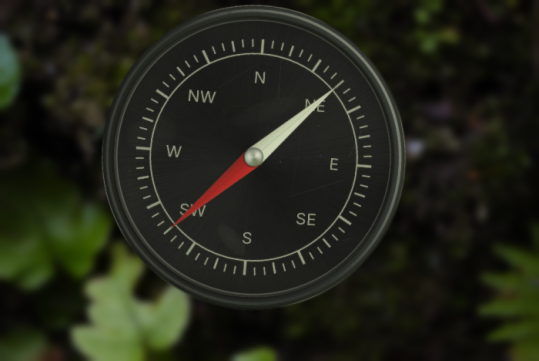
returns 225,°
